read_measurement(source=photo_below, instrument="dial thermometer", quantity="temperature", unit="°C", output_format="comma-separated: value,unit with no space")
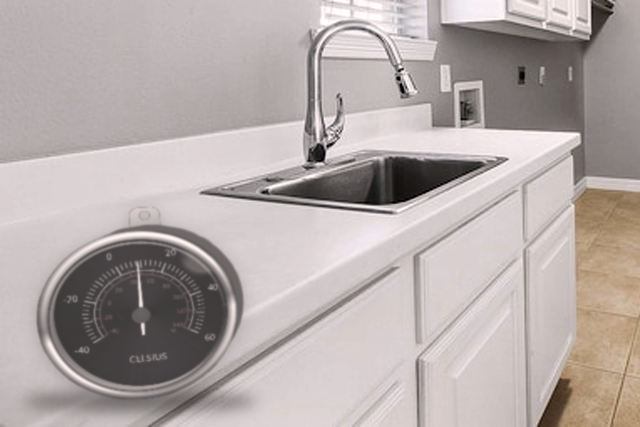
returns 10,°C
